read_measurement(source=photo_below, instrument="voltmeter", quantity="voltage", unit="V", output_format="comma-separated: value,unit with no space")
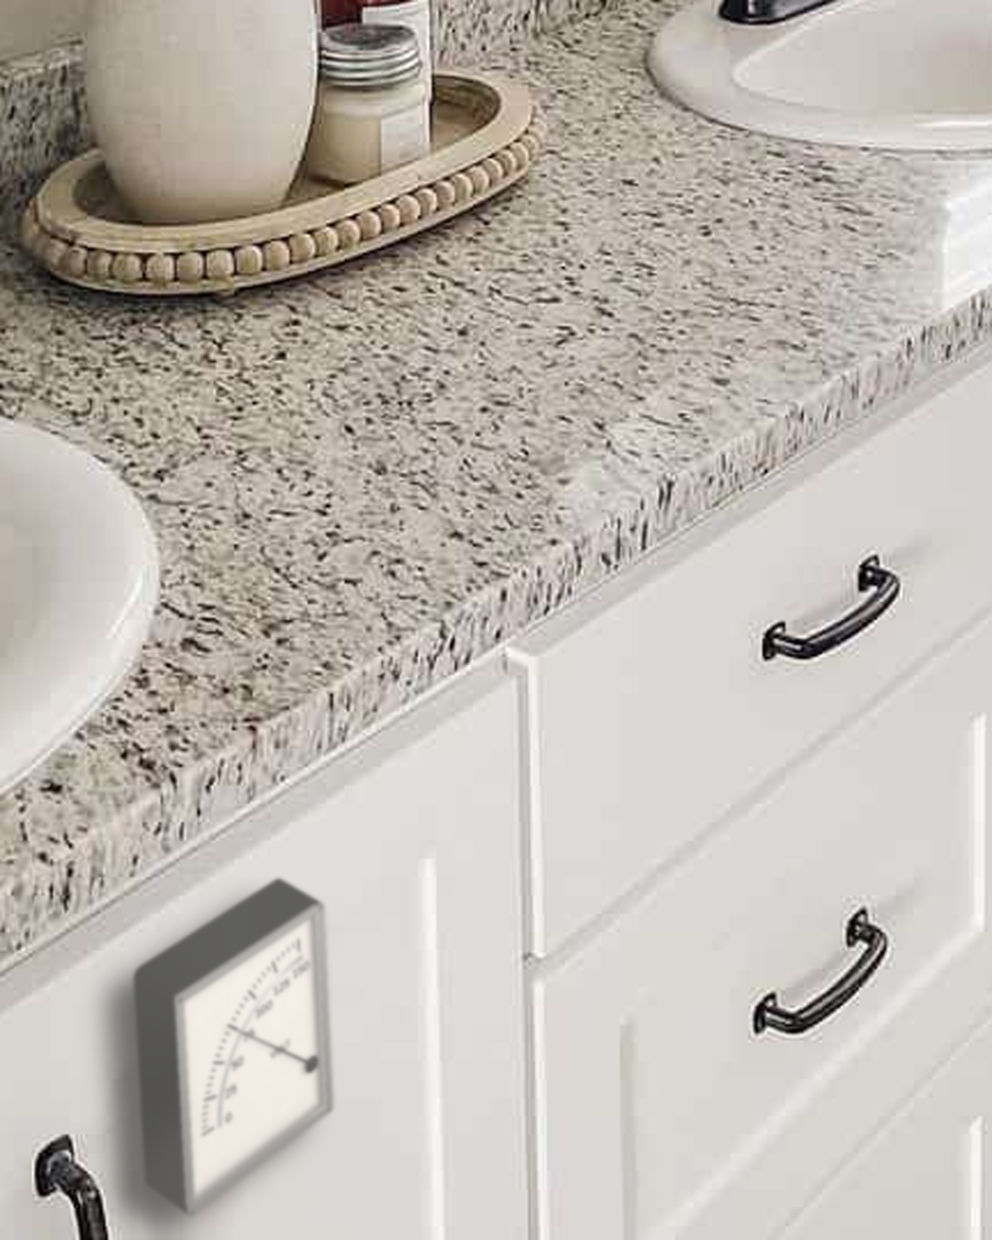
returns 75,V
